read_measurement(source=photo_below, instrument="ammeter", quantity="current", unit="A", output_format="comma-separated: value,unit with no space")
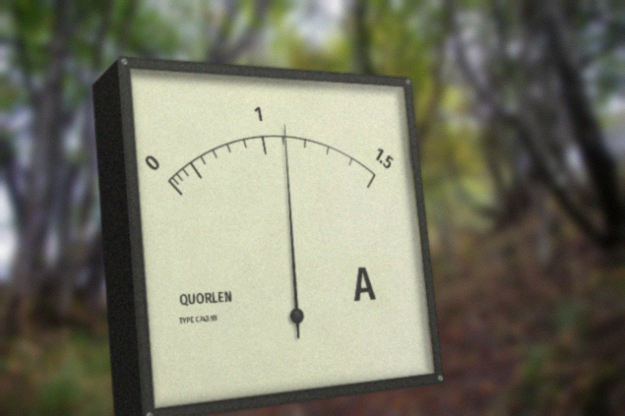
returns 1.1,A
